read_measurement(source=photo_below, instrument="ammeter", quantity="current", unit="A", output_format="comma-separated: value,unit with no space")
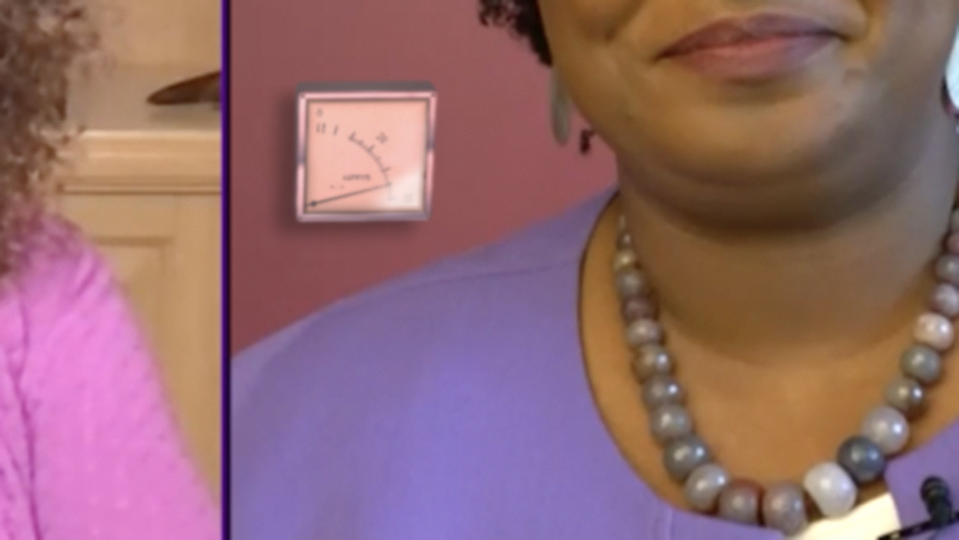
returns 27.5,A
